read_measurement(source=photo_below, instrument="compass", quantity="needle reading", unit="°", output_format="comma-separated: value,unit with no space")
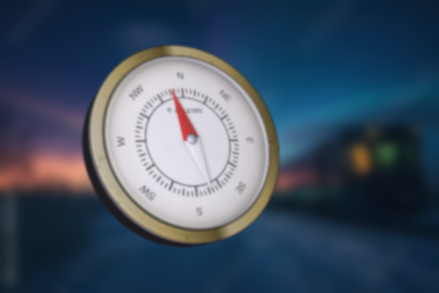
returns 345,°
